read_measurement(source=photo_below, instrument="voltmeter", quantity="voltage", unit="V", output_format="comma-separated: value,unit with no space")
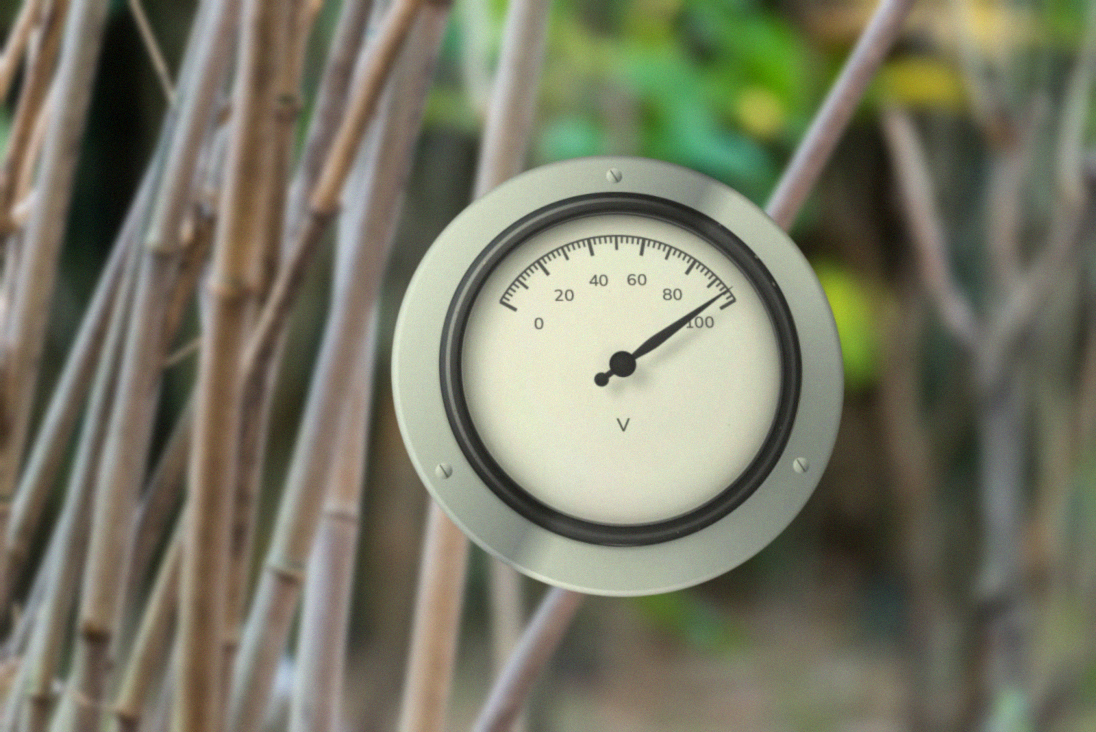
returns 96,V
